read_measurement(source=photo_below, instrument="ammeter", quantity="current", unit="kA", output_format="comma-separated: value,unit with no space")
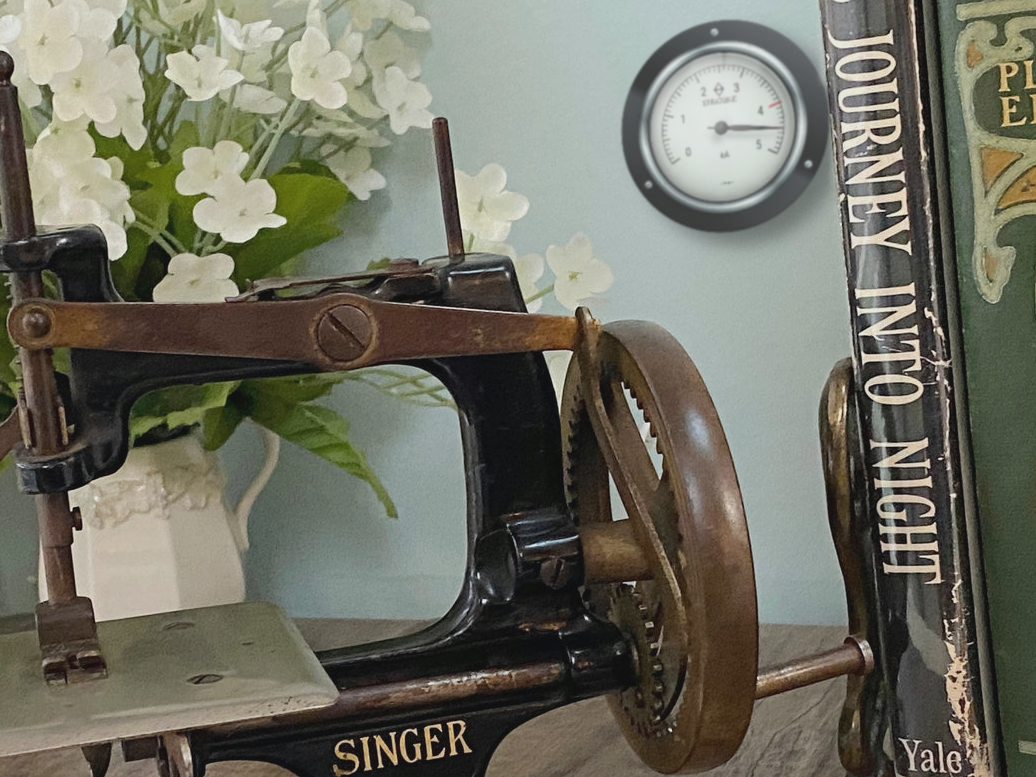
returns 4.5,kA
